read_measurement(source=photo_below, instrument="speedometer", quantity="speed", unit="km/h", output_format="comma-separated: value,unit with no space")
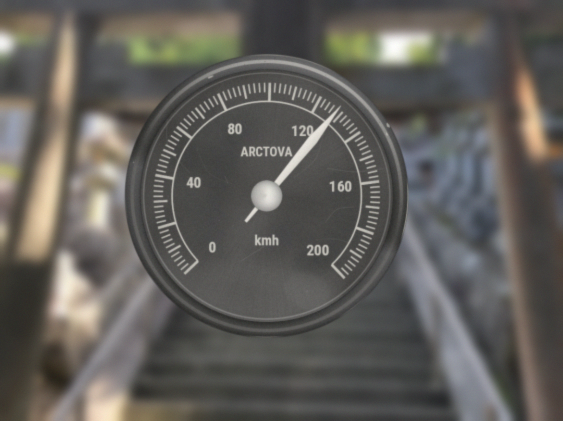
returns 128,km/h
